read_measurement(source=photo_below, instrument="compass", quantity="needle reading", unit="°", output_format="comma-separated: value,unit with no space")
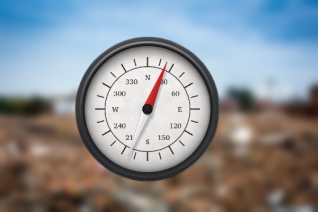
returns 22.5,°
